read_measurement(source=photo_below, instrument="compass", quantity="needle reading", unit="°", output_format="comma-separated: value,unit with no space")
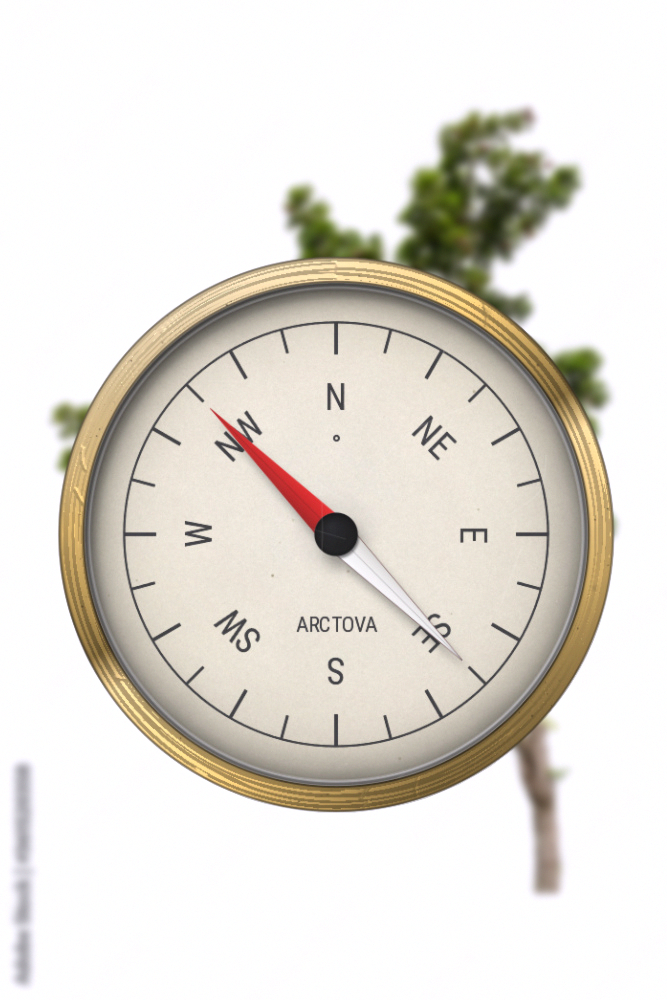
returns 315,°
